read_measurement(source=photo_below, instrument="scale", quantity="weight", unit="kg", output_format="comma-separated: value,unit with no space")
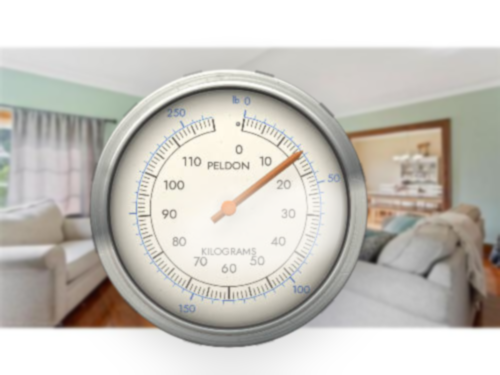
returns 15,kg
